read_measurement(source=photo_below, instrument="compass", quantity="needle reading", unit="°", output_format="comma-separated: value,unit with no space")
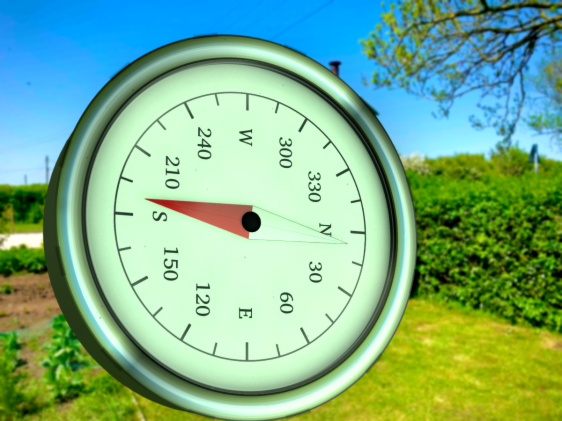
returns 187.5,°
